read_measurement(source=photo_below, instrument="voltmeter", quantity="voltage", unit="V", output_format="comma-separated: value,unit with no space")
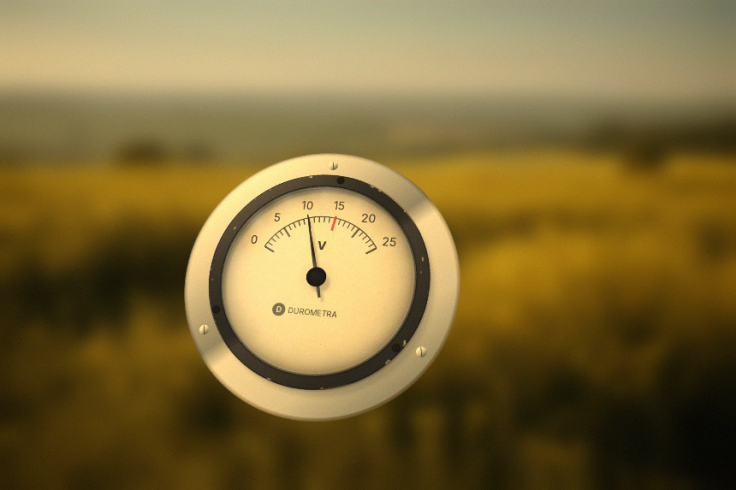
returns 10,V
